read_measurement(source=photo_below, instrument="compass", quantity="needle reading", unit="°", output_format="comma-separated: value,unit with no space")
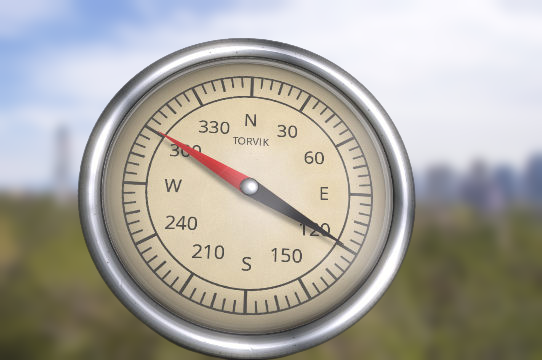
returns 300,°
